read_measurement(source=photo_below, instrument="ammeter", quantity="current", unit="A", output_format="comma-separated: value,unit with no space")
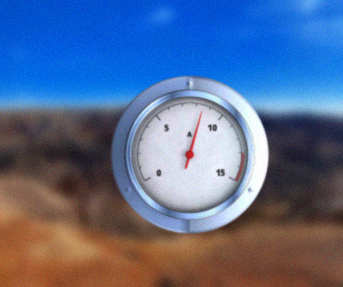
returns 8.5,A
